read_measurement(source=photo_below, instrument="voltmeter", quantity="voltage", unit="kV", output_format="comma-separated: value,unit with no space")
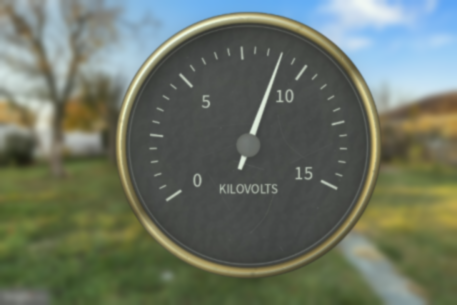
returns 9,kV
